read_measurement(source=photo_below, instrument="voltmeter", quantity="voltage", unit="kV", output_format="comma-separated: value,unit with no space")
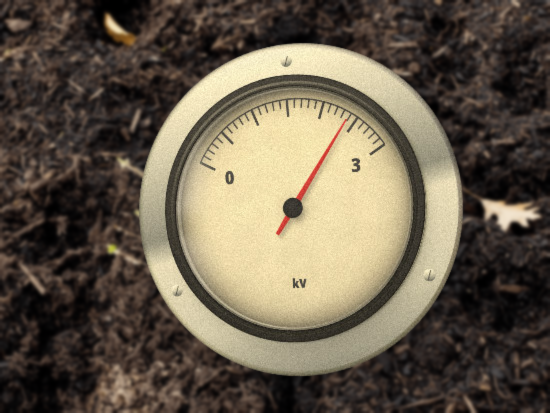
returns 2.4,kV
